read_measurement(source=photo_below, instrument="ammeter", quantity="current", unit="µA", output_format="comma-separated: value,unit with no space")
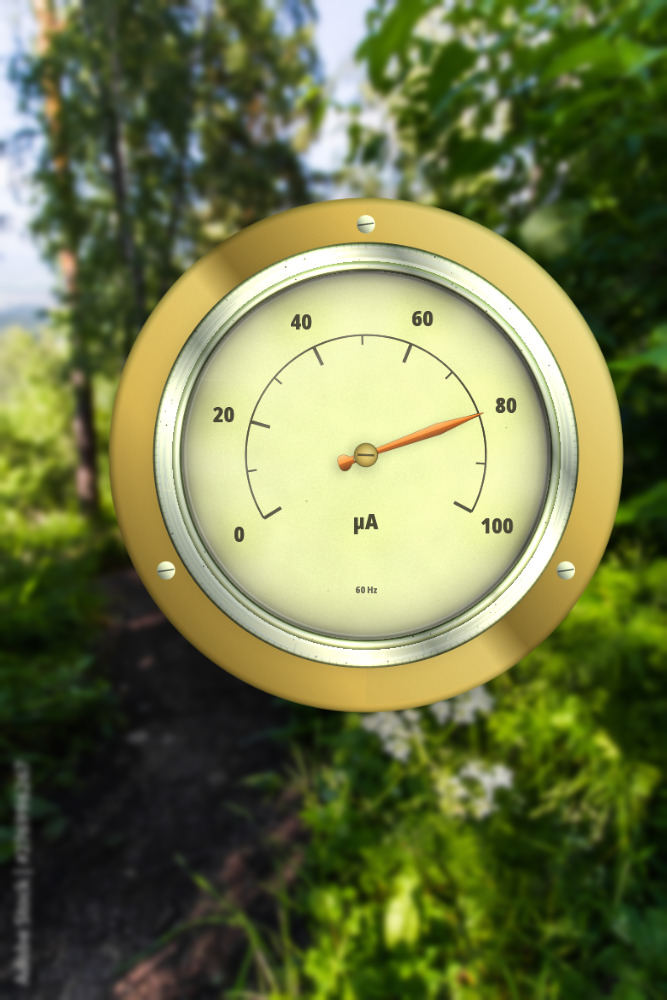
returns 80,µA
